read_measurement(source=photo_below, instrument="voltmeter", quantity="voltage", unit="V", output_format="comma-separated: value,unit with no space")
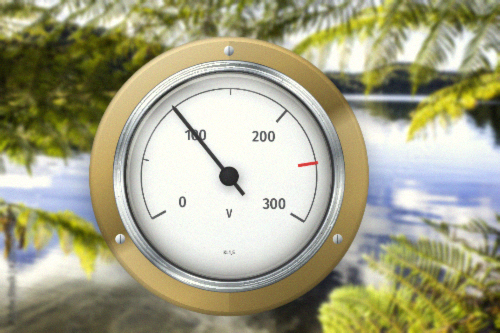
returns 100,V
